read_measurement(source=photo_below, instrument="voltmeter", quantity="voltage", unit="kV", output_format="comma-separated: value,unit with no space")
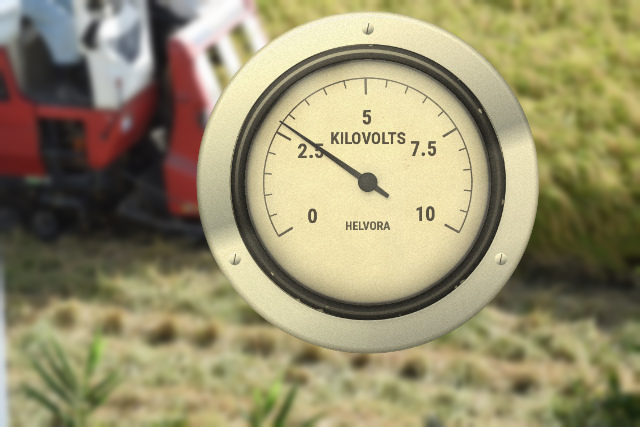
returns 2.75,kV
